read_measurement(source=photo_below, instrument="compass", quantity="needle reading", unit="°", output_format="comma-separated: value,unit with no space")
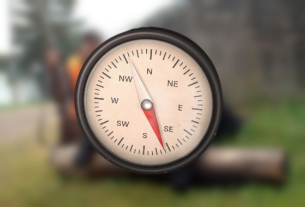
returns 155,°
